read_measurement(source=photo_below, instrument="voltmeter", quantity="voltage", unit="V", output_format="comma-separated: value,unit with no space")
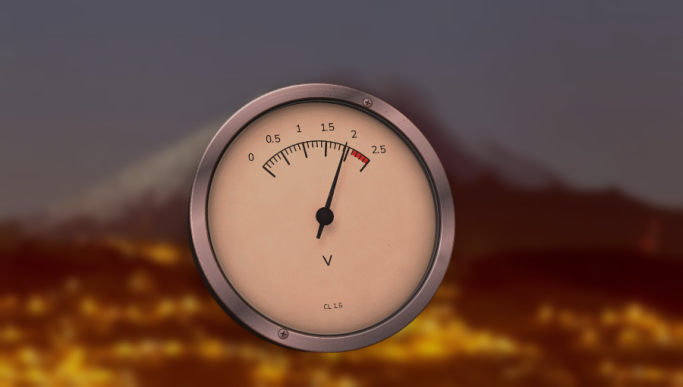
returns 1.9,V
